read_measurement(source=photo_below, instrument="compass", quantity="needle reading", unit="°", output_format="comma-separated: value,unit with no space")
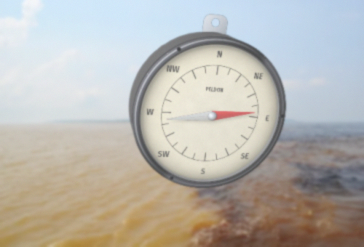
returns 82.5,°
